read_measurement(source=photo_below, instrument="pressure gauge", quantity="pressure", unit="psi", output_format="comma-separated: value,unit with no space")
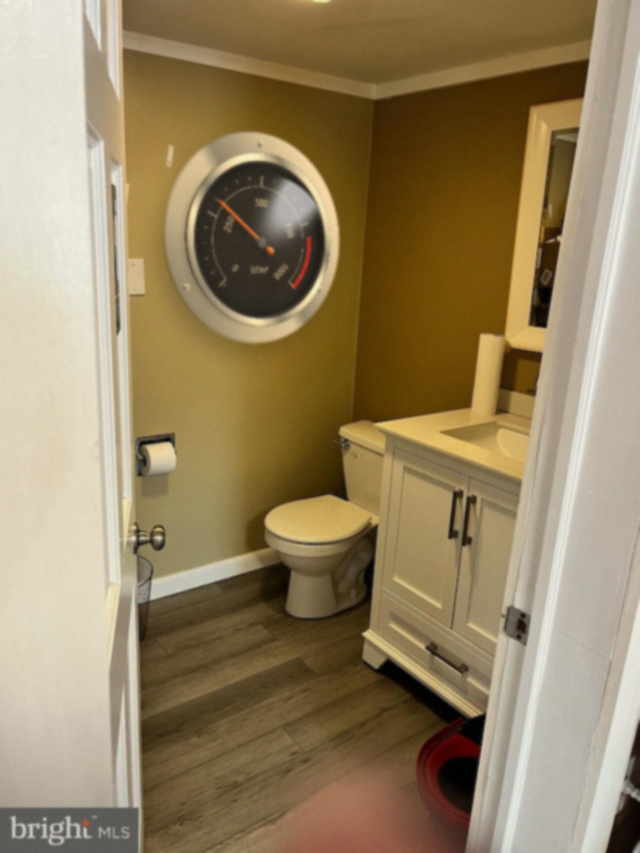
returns 300,psi
